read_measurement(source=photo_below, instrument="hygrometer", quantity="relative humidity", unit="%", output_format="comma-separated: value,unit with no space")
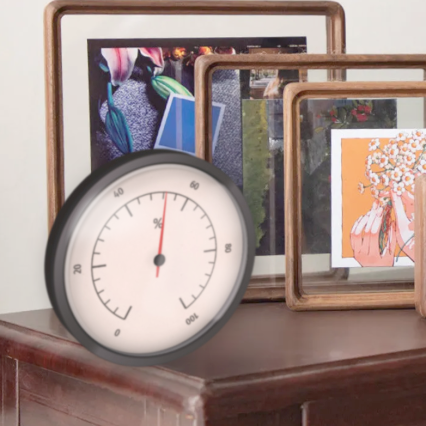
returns 52,%
